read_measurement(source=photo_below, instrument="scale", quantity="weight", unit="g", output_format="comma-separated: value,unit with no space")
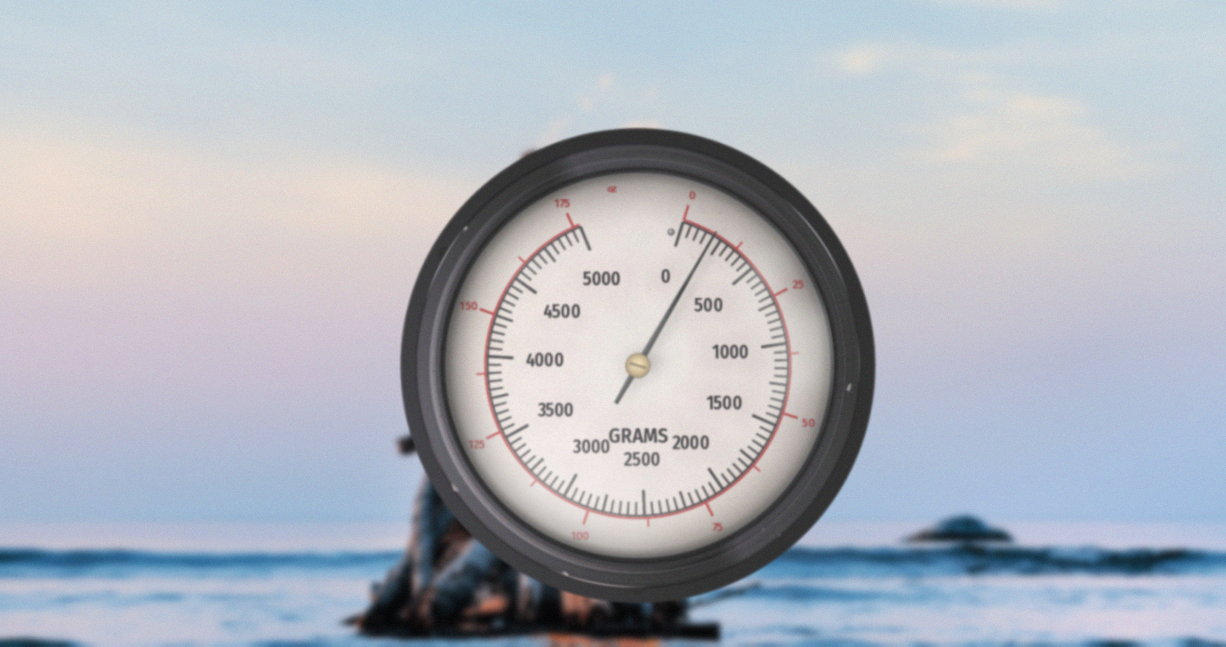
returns 200,g
